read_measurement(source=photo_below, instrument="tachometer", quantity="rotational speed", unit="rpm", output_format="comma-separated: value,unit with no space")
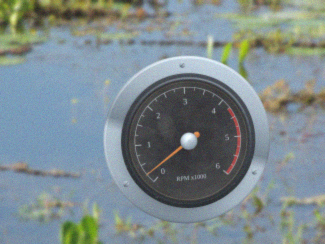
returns 250,rpm
